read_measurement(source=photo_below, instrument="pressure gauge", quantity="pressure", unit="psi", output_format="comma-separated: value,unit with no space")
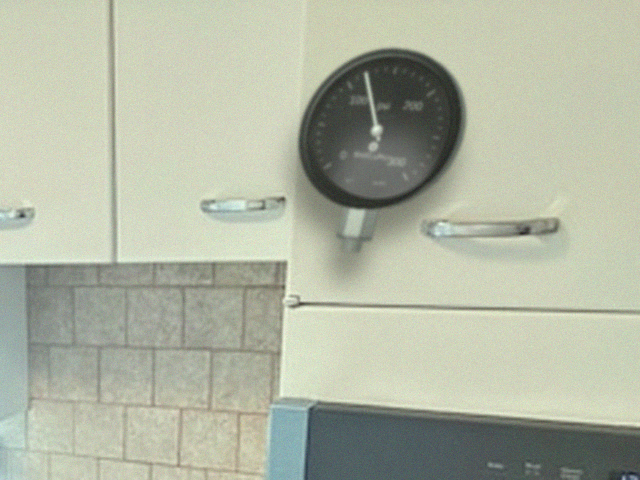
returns 120,psi
